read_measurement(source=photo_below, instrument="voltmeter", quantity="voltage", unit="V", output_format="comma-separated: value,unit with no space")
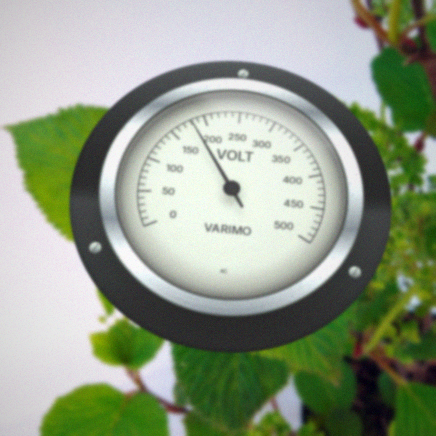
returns 180,V
